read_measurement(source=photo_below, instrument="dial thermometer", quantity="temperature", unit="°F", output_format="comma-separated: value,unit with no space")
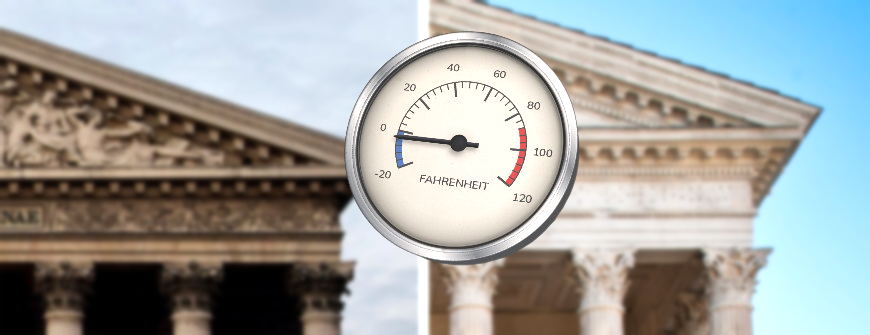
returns -4,°F
